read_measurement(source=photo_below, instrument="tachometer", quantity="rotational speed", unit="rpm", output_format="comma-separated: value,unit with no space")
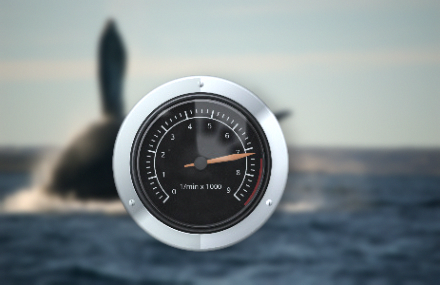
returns 7200,rpm
